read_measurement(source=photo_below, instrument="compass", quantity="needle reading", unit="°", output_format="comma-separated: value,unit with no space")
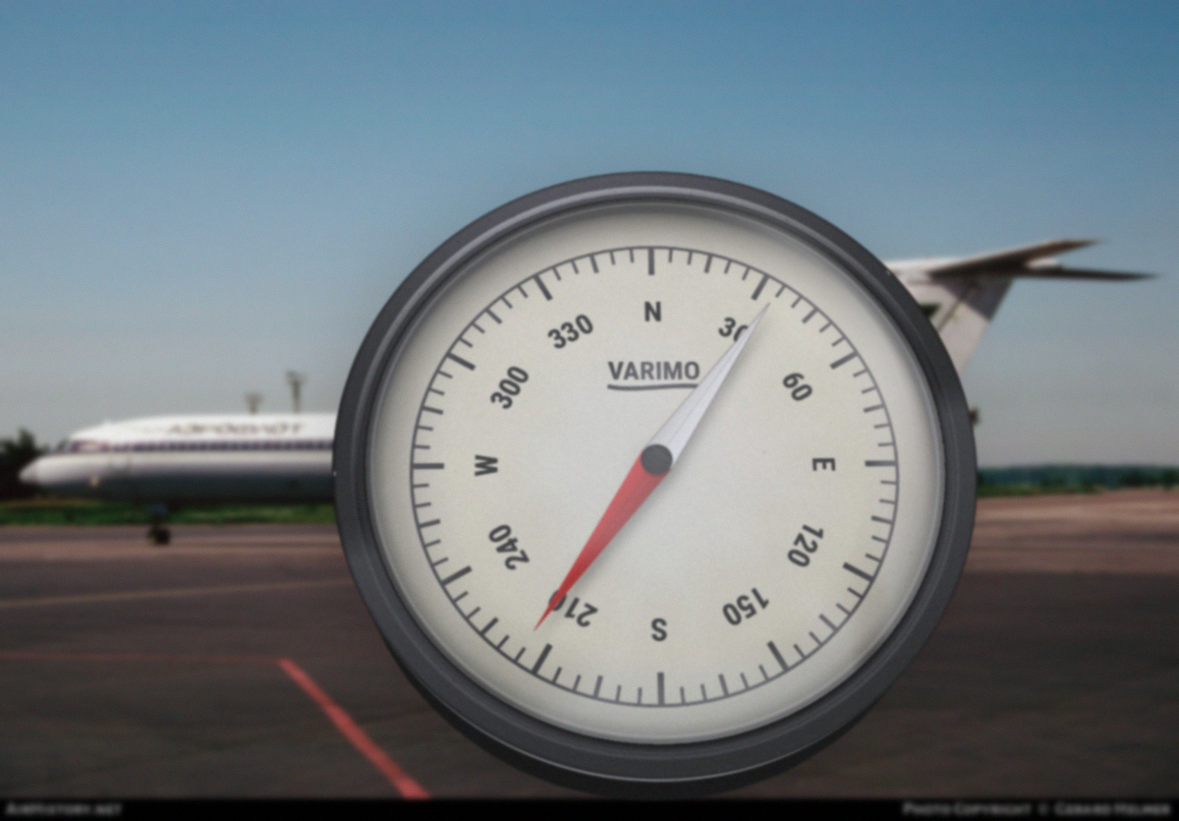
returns 215,°
